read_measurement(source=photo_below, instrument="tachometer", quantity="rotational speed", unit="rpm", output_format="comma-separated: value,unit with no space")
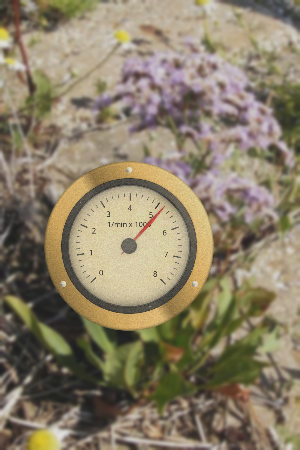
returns 5200,rpm
